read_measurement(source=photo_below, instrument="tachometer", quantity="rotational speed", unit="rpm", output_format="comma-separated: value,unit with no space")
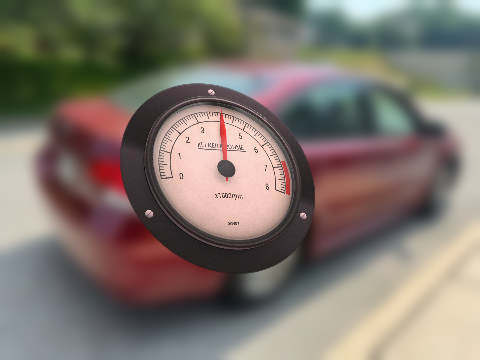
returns 4000,rpm
